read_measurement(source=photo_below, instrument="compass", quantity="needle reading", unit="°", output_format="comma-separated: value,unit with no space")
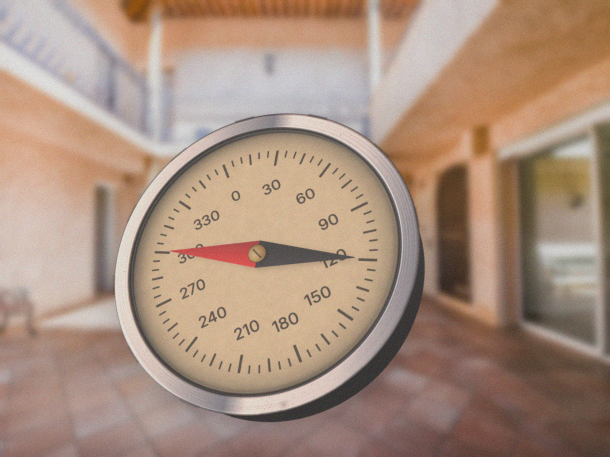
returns 300,°
